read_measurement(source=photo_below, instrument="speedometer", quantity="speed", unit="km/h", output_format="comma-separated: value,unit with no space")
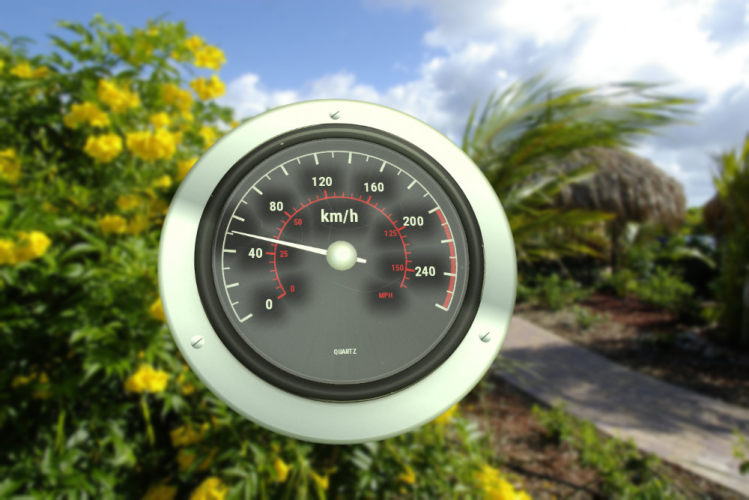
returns 50,km/h
